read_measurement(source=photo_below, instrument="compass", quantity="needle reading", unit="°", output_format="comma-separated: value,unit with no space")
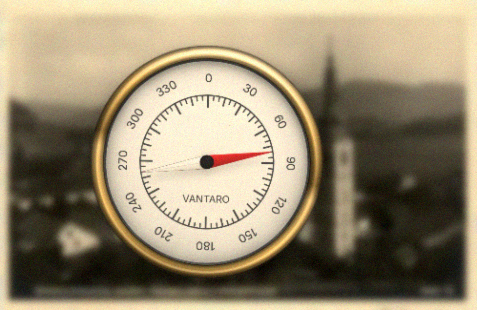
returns 80,°
